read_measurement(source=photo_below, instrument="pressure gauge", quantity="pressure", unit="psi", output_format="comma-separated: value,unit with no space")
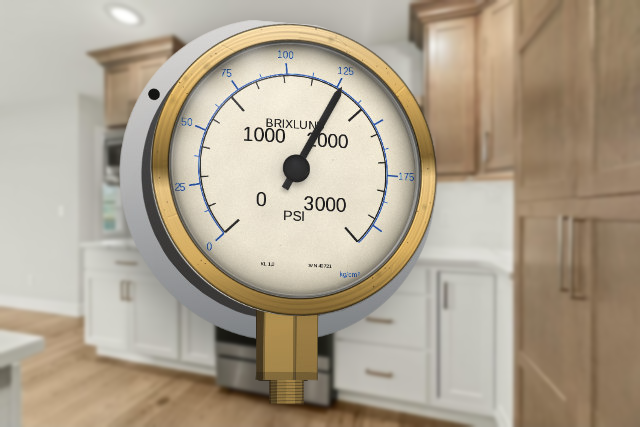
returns 1800,psi
